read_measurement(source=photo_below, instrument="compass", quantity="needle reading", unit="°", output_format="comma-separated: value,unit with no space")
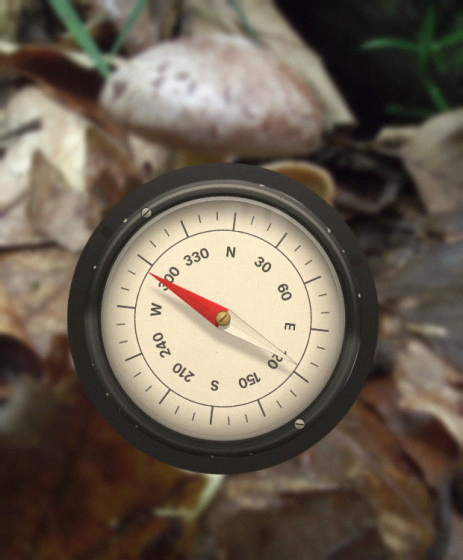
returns 295,°
